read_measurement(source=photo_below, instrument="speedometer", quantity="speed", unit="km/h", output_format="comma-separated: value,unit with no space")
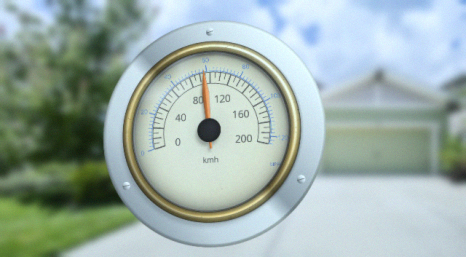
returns 95,km/h
